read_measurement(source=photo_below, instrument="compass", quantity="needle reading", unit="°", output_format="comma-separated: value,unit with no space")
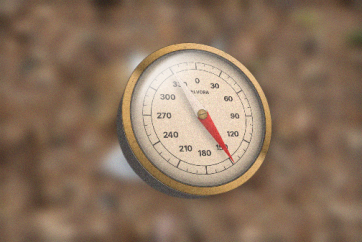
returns 150,°
